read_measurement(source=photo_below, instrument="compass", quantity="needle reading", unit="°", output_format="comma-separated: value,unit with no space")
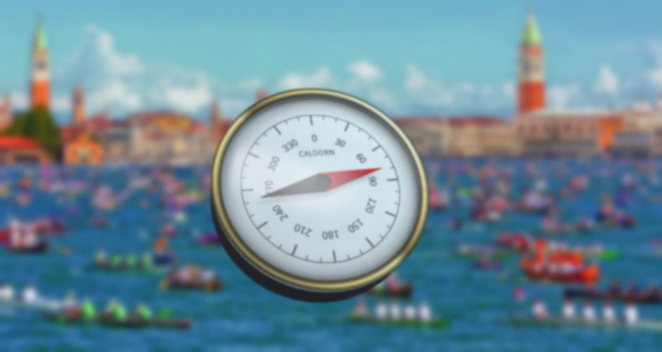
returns 80,°
